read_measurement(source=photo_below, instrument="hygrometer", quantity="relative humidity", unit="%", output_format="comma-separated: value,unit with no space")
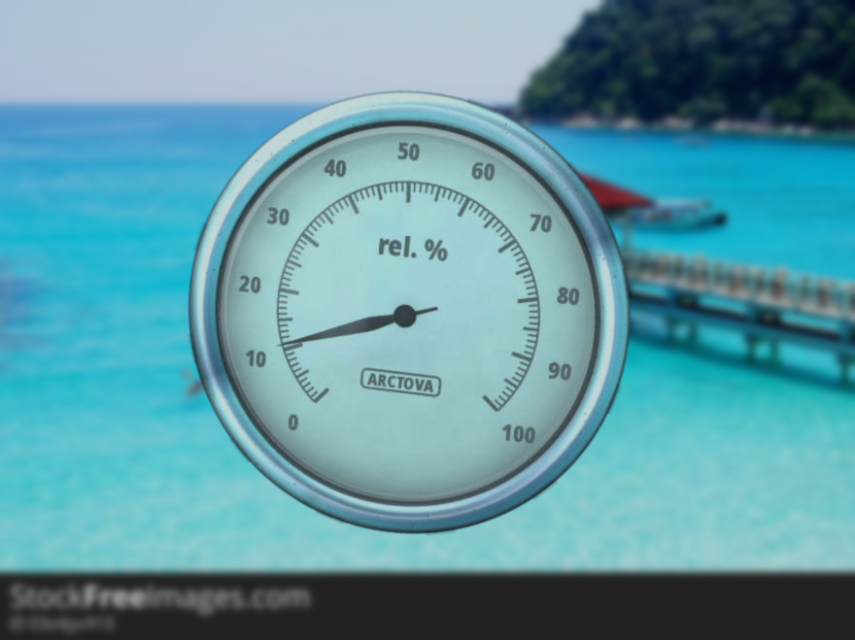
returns 11,%
